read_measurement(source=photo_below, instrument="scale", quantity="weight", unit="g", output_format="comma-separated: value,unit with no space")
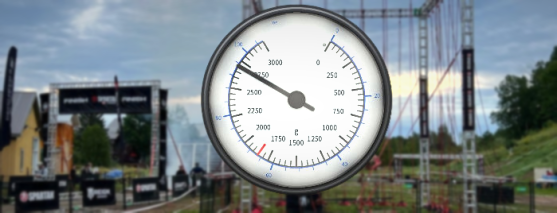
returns 2700,g
